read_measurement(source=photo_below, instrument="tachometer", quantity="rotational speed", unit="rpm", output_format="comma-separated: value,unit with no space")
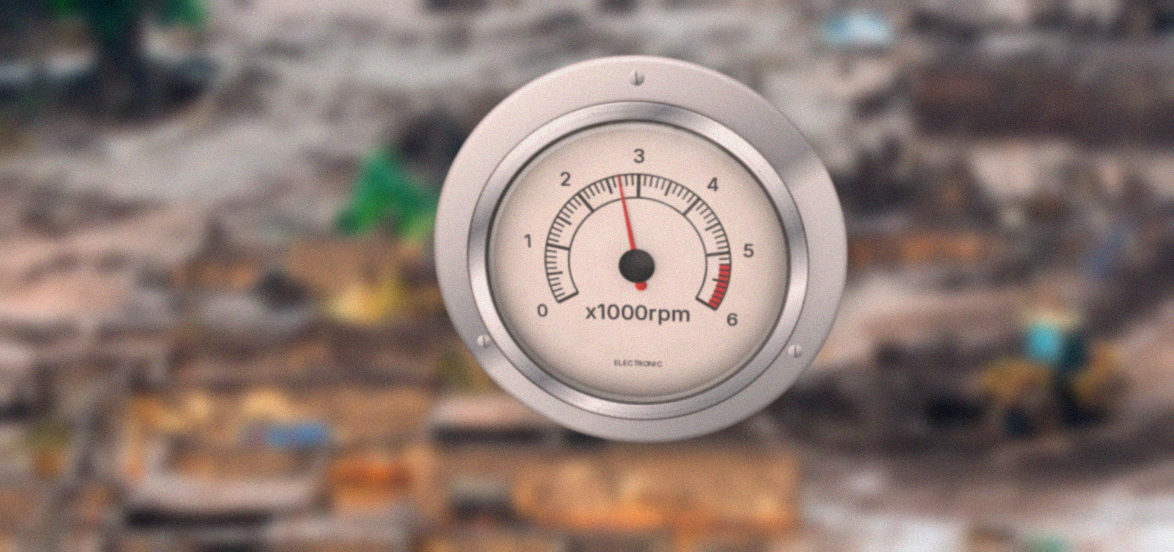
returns 2700,rpm
